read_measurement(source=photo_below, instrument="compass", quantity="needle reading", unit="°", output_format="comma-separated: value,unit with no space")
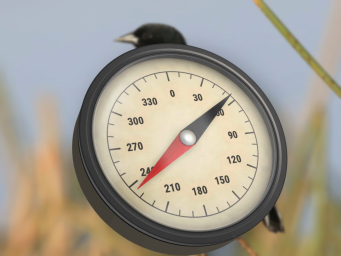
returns 235,°
